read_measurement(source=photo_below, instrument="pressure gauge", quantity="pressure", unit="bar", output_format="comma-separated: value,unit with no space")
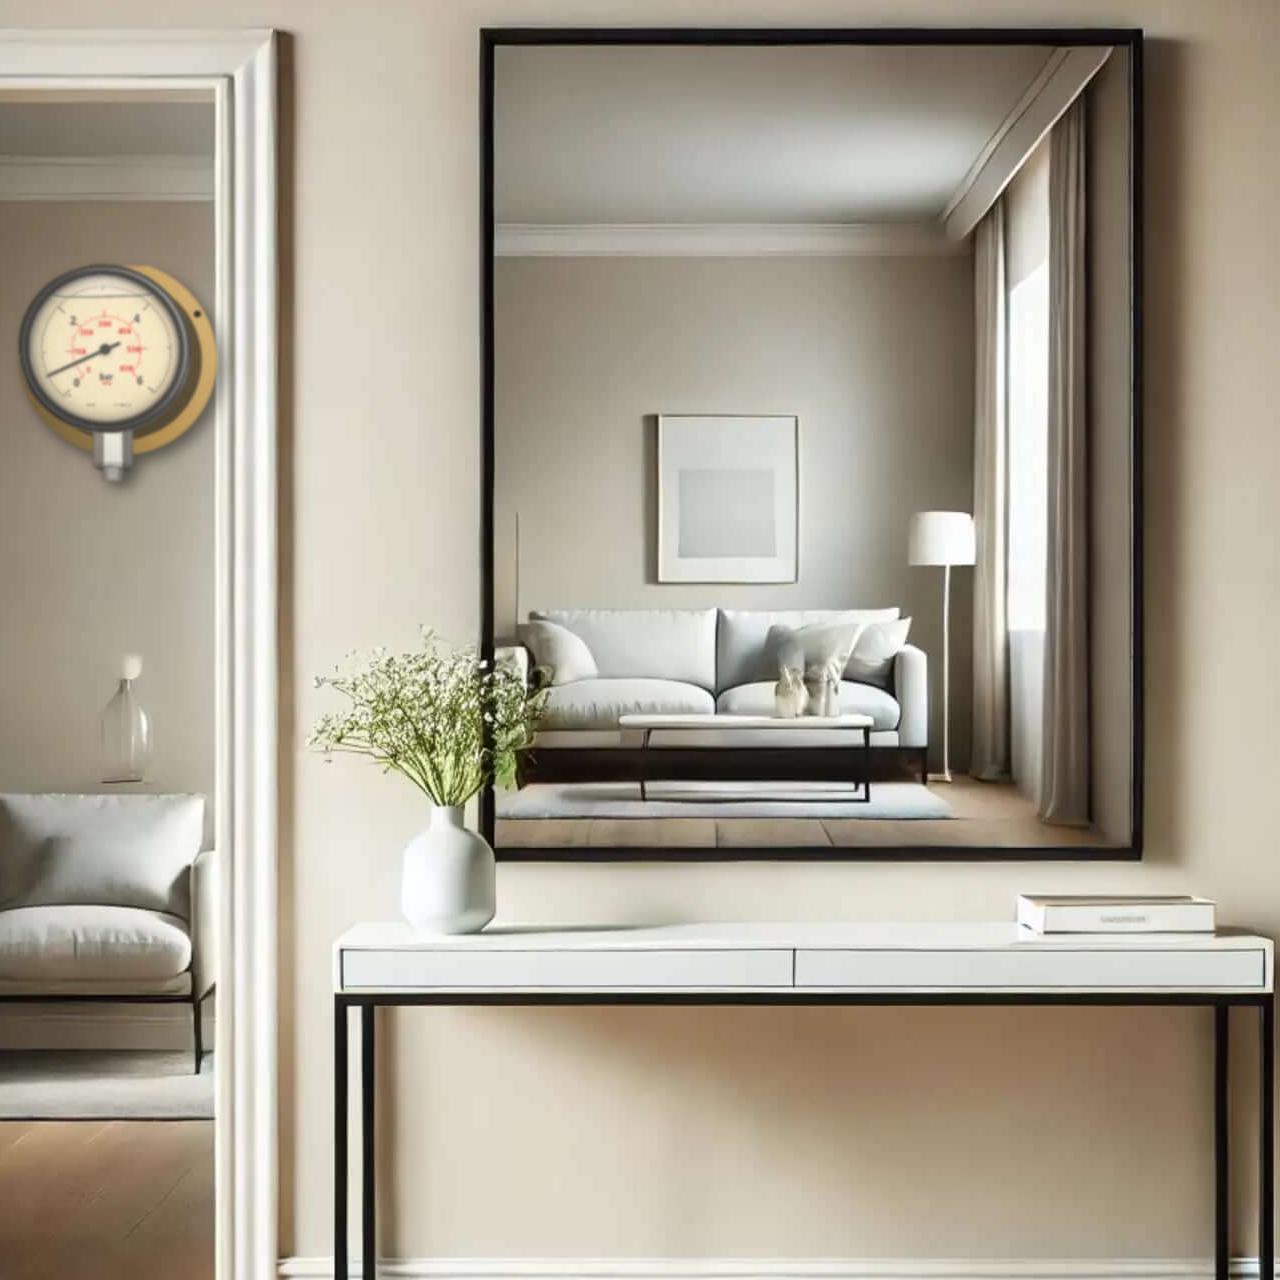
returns 0.5,bar
